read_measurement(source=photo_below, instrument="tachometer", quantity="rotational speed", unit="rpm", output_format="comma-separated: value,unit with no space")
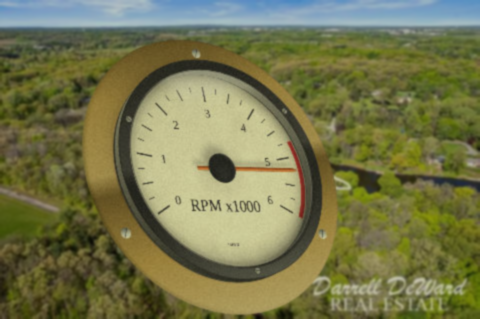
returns 5250,rpm
